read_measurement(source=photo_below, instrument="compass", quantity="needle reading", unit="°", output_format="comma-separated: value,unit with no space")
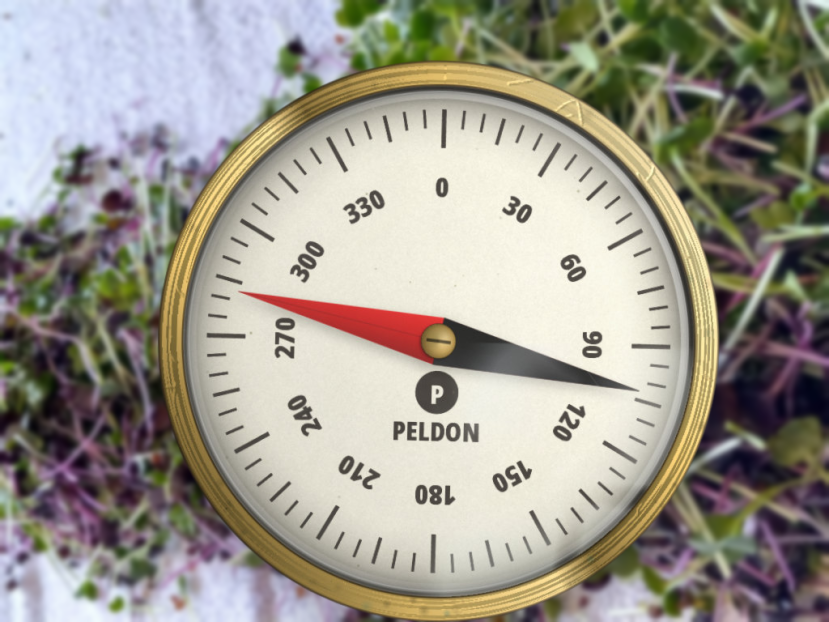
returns 282.5,°
